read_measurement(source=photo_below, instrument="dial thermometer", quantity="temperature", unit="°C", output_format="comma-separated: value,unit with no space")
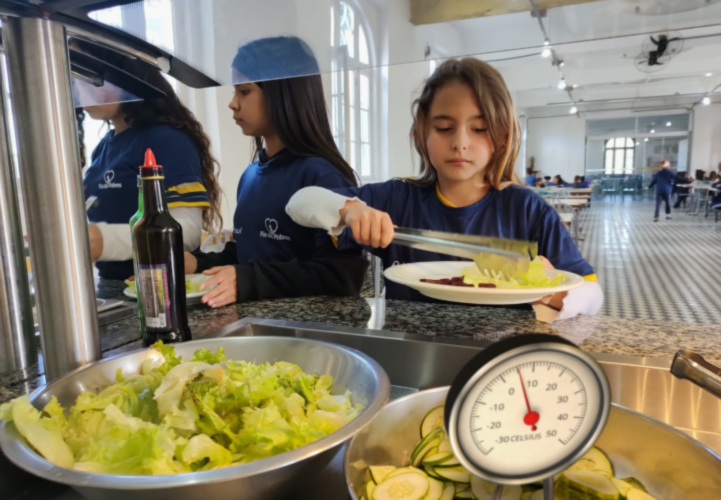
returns 5,°C
